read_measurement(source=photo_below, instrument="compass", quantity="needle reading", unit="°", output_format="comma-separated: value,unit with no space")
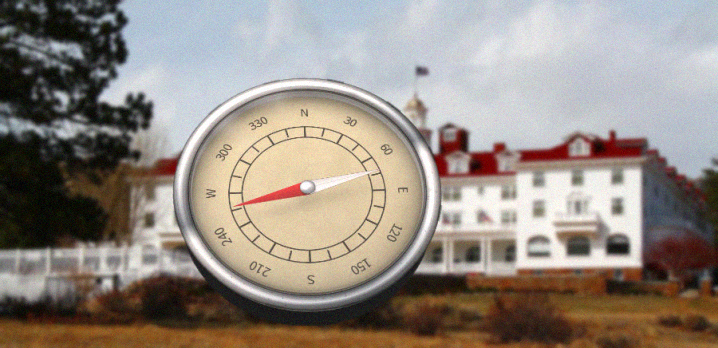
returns 255,°
